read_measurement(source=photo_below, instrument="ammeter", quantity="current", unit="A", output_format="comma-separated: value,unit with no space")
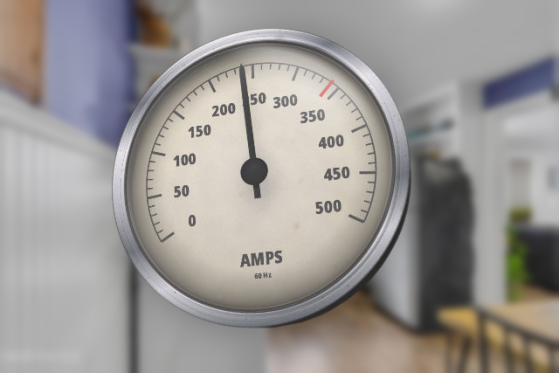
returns 240,A
